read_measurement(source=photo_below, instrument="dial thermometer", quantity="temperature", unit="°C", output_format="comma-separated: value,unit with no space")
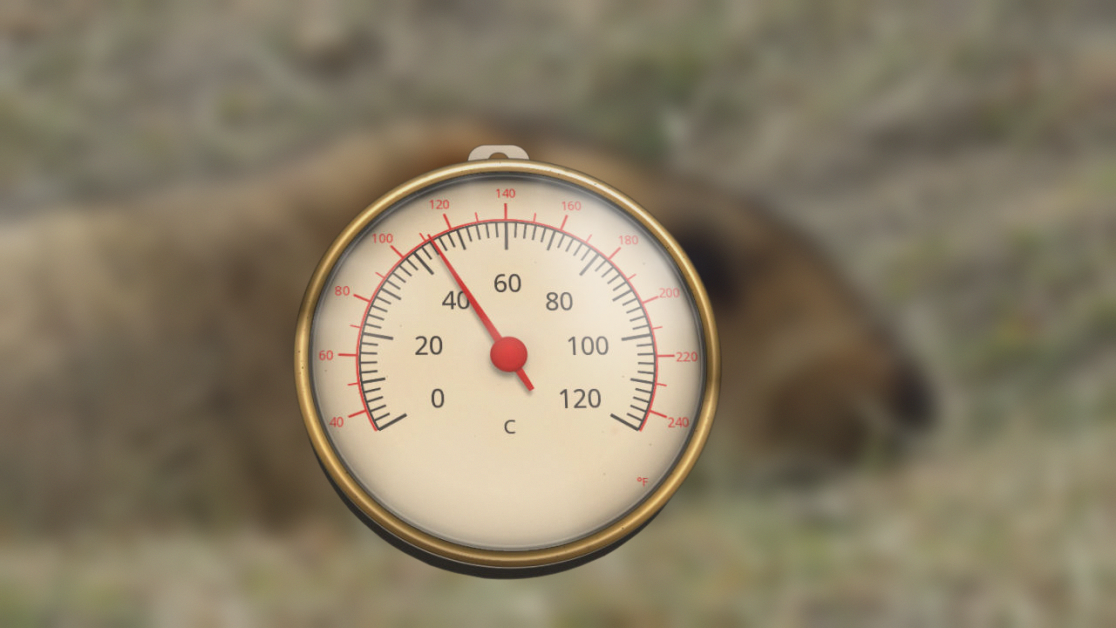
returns 44,°C
